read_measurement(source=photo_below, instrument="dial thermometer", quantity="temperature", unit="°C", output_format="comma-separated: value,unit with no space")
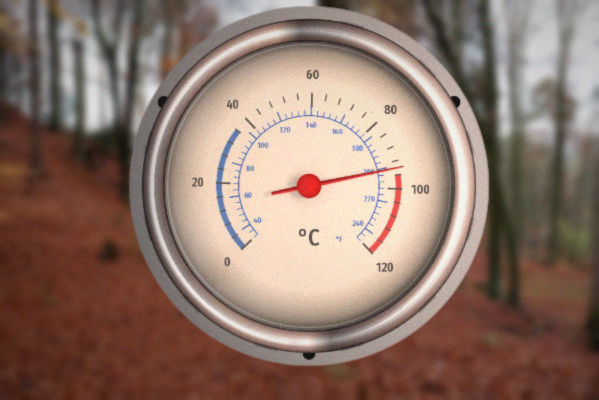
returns 94,°C
